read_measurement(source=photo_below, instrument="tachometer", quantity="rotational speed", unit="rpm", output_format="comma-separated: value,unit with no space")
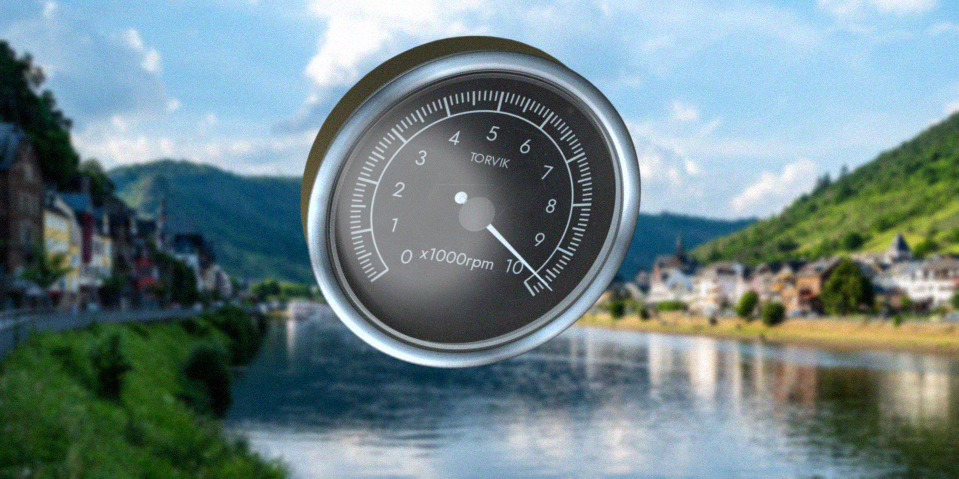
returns 9700,rpm
